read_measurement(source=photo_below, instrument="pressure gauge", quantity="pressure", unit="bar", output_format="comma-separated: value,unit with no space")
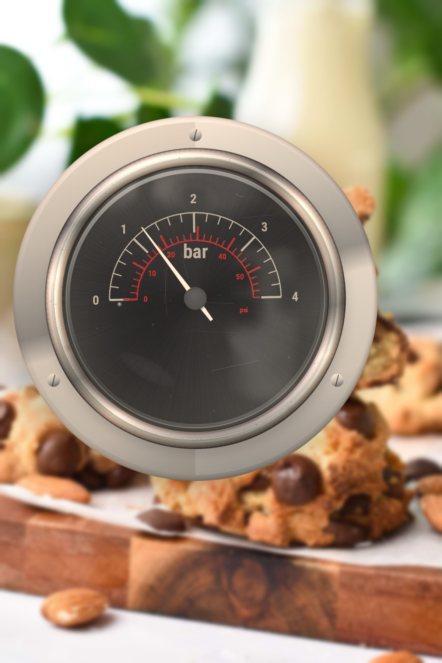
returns 1.2,bar
